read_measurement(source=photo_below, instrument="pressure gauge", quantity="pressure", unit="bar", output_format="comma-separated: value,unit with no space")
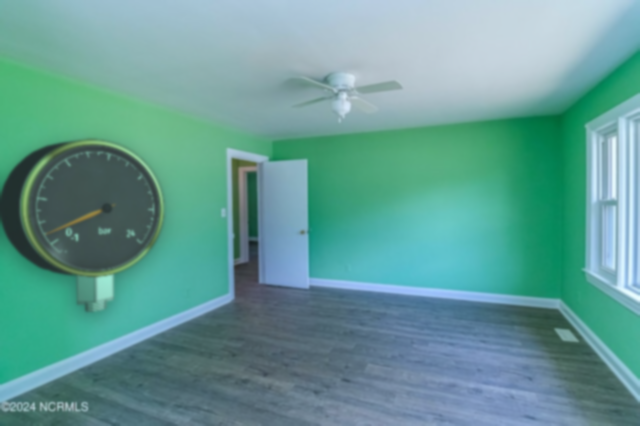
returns 1,bar
